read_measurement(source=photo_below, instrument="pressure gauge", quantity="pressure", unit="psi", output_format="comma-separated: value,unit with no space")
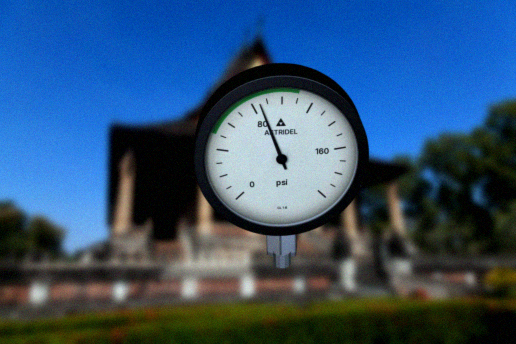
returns 85,psi
